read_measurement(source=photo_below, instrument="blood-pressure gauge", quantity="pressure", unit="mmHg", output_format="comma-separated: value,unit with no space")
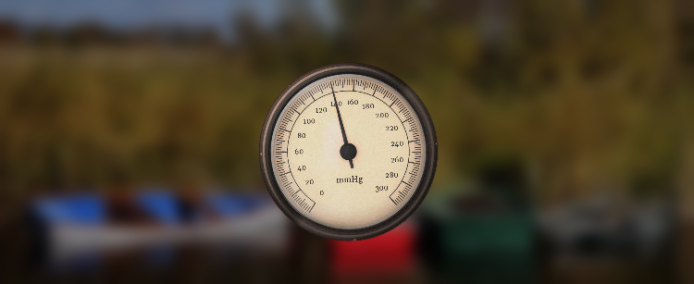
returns 140,mmHg
